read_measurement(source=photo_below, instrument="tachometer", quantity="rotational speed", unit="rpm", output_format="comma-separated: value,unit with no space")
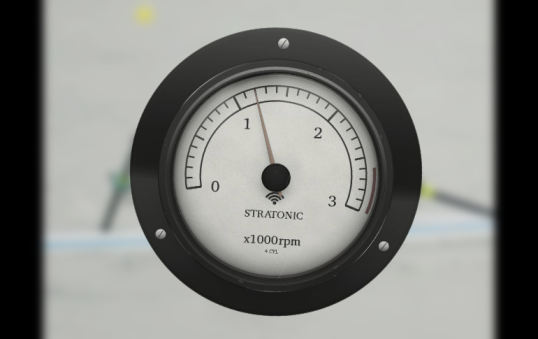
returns 1200,rpm
